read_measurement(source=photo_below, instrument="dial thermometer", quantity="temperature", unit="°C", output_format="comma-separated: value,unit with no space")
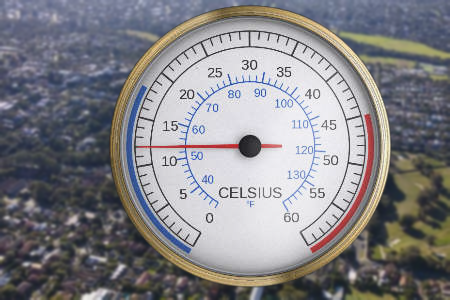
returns 12,°C
